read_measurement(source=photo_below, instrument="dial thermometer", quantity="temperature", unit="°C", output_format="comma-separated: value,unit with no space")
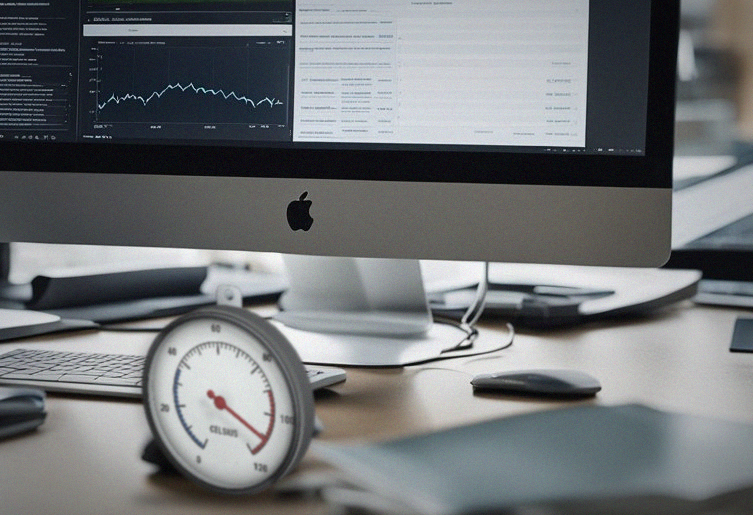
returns 110,°C
